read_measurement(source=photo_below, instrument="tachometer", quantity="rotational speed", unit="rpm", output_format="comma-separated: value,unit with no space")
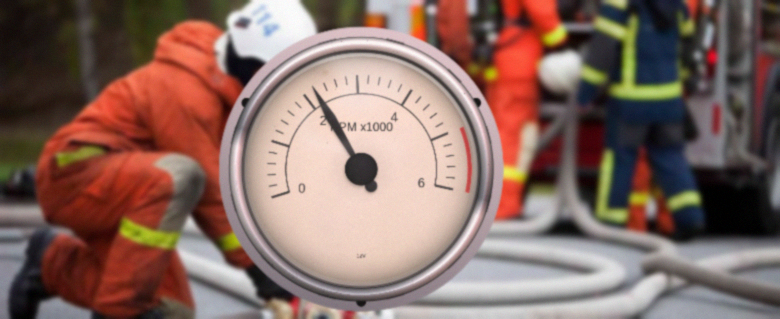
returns 2200,rpm
